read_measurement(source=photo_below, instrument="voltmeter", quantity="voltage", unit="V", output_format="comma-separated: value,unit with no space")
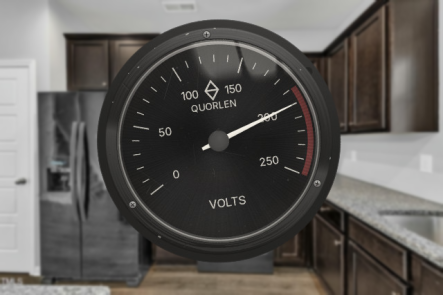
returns 200,V
